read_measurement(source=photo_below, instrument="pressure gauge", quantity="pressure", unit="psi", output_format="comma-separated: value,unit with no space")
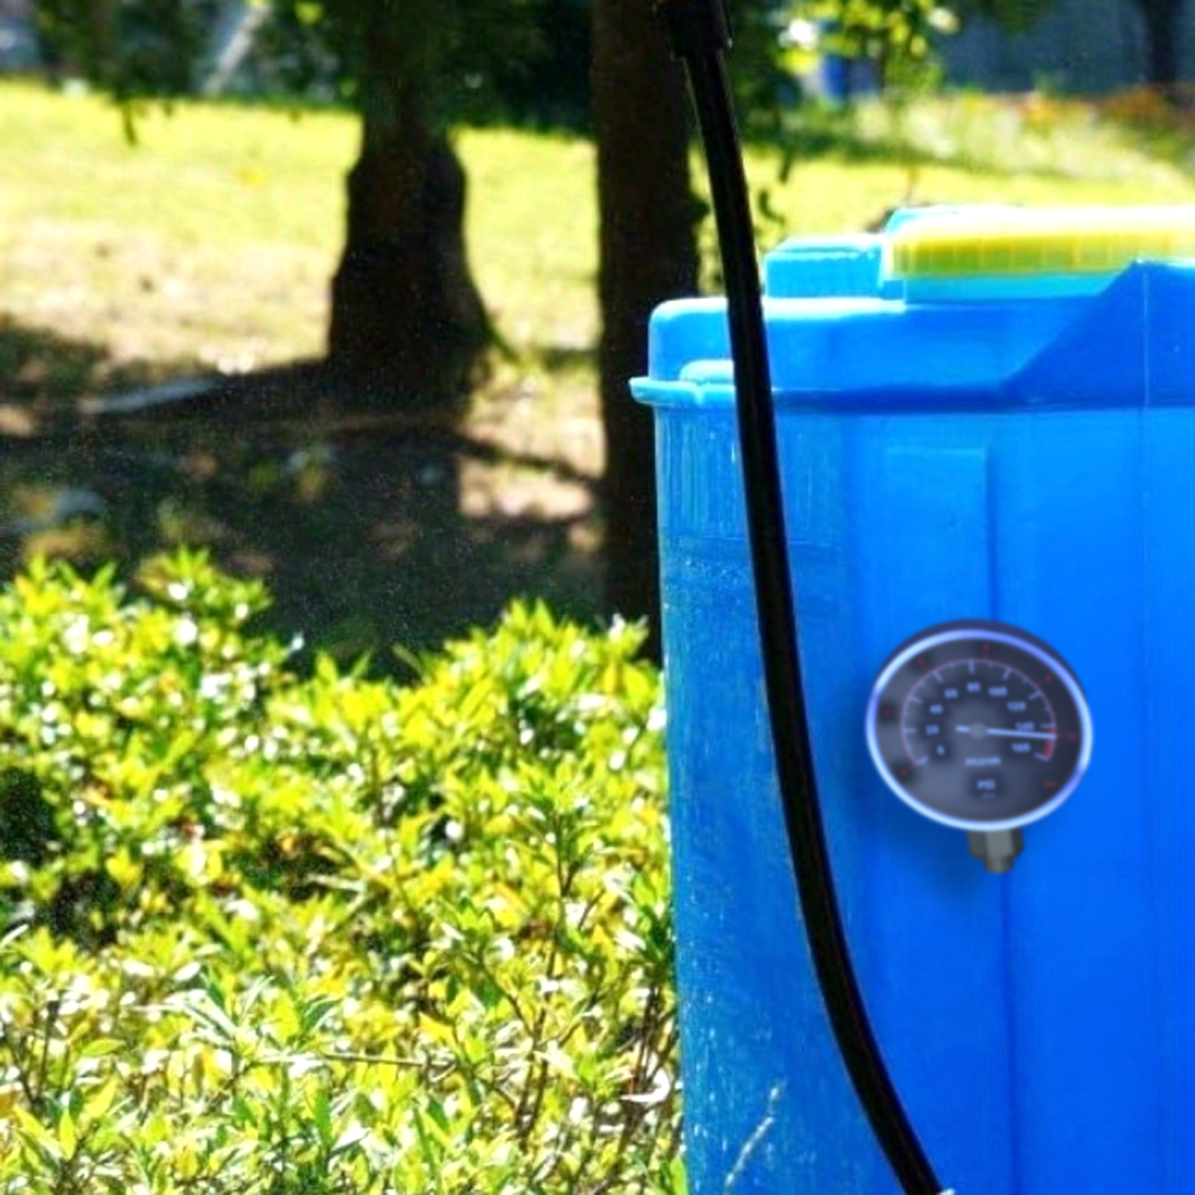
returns 145,psi
